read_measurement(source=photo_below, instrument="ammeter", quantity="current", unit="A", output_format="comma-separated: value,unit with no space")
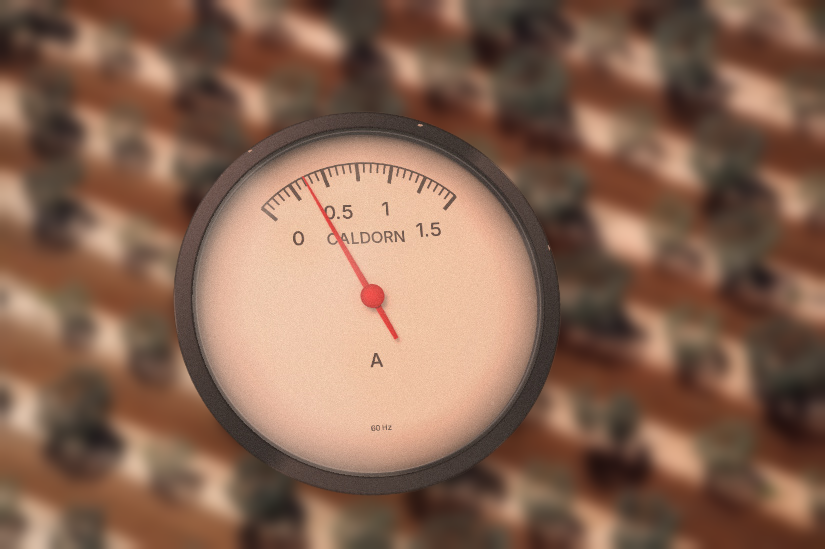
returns 0.35,A
